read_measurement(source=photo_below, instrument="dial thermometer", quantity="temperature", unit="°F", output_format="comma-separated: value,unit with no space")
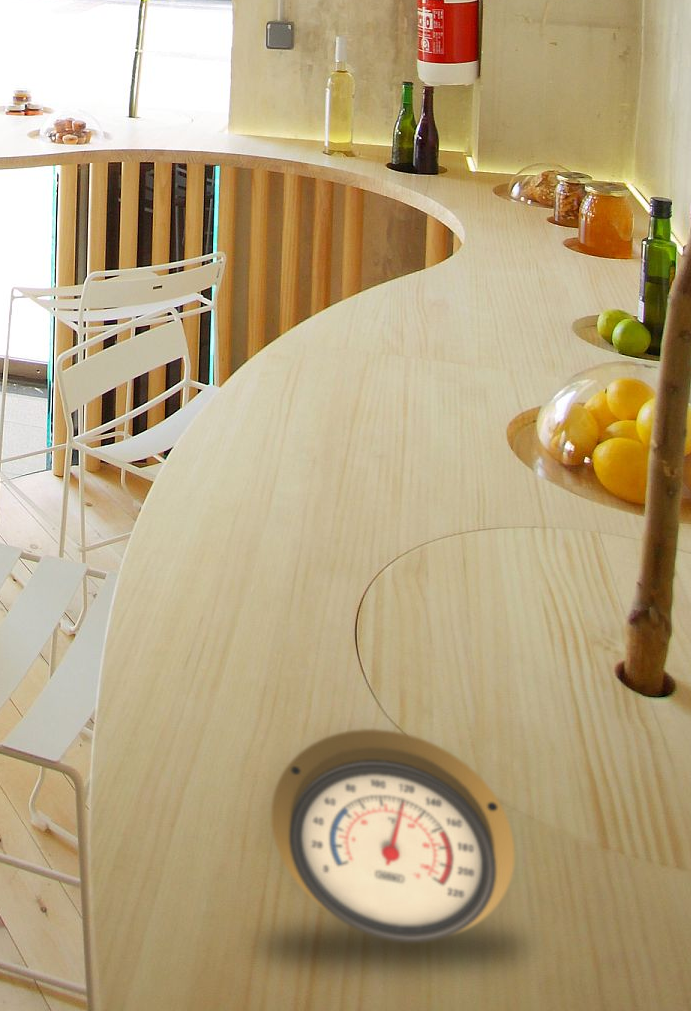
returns 120,°F
